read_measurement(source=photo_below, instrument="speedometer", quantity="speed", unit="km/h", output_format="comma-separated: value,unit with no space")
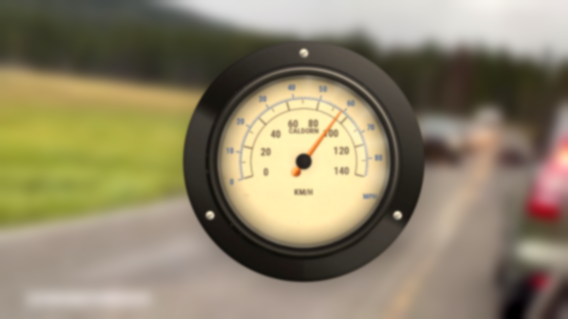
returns 95,km/h
